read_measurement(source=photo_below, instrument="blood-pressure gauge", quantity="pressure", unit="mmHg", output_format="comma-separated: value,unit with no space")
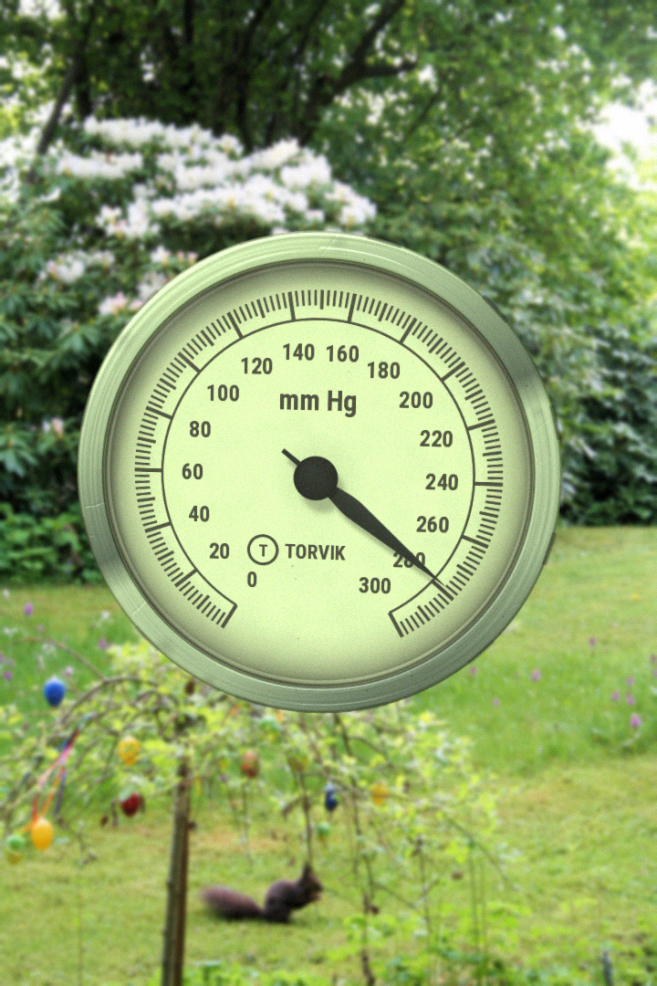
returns 278,mmHg
